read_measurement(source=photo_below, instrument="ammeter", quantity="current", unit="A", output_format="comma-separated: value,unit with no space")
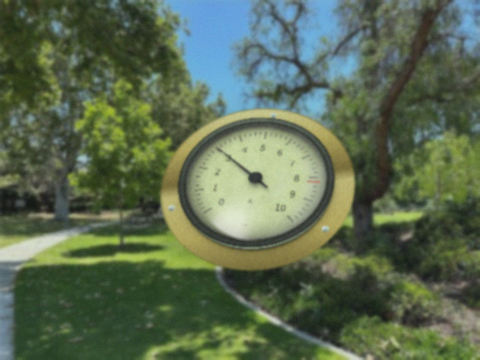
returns 3,A
